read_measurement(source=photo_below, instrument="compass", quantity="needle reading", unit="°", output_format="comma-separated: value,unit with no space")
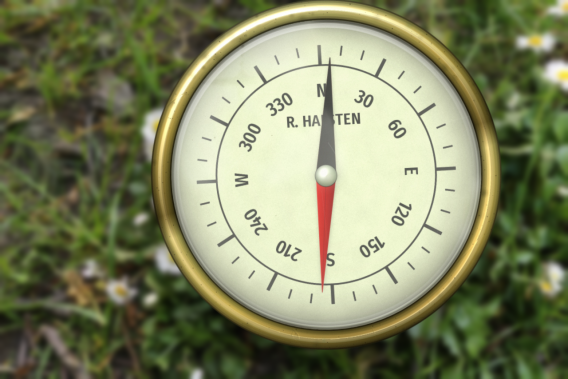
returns 185,°
